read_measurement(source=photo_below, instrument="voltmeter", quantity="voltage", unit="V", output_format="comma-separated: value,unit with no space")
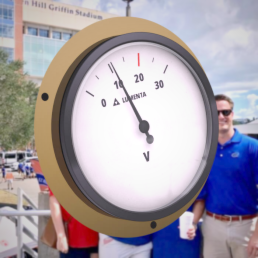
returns 10,V
